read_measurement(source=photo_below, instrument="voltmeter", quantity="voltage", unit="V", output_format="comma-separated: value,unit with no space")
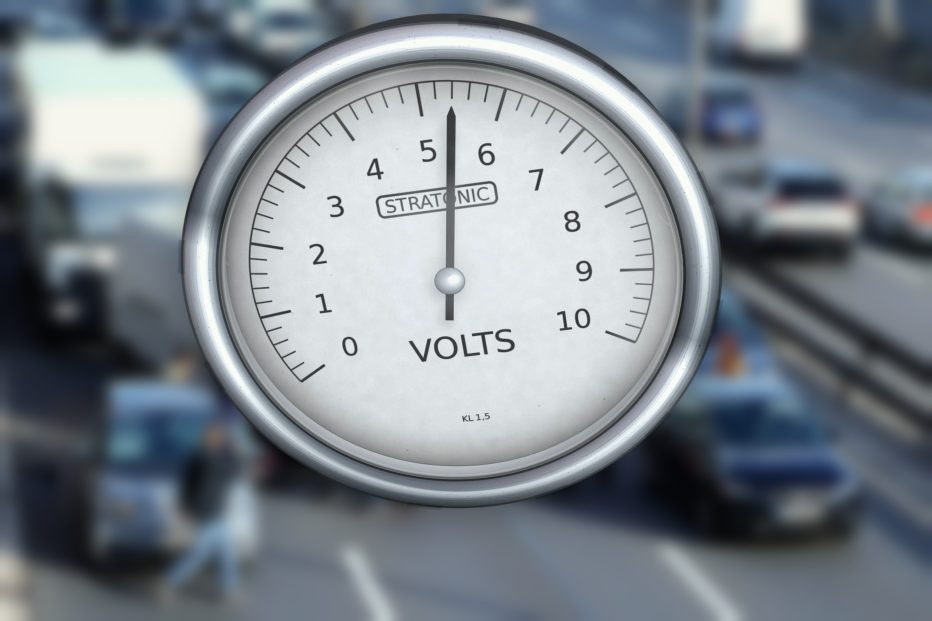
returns 5.4,V
